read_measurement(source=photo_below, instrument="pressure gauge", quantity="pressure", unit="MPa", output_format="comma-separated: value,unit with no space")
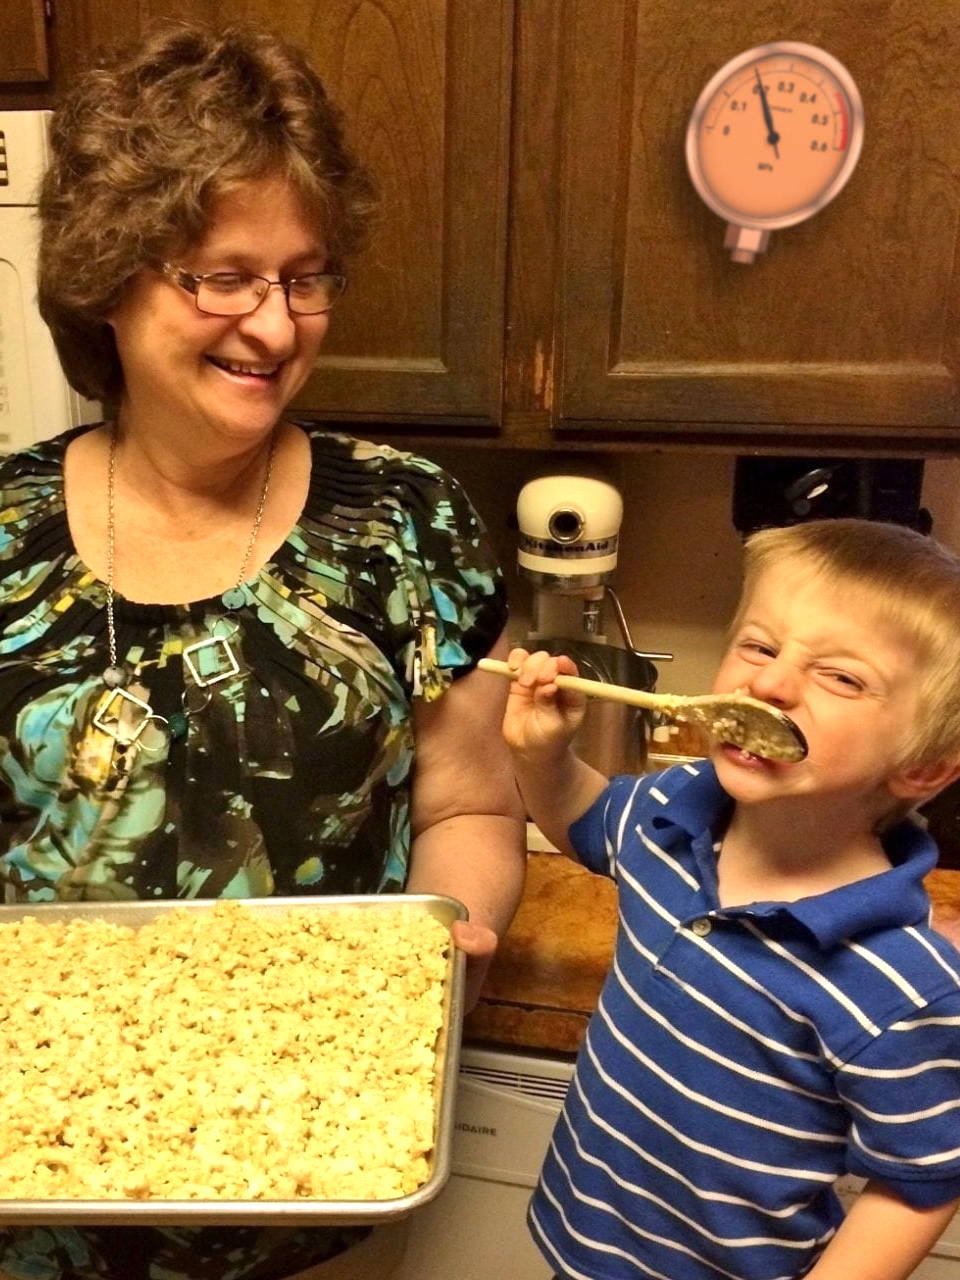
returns 0.2,MPa
